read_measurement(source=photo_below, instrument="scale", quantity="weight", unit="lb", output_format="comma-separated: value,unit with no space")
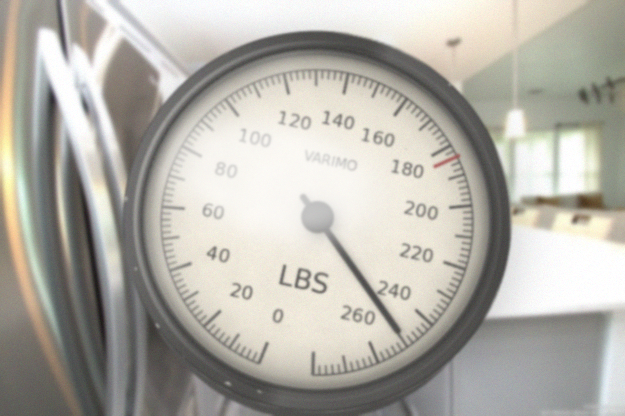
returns 250,lb
